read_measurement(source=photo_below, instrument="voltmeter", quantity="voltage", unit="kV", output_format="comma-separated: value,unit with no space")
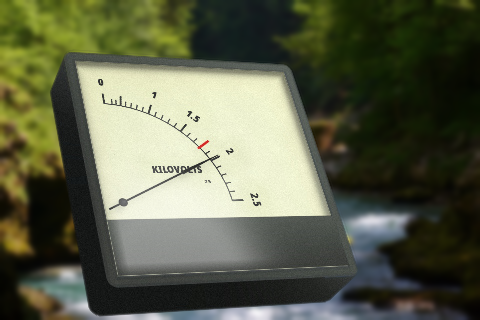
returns 2,kV
